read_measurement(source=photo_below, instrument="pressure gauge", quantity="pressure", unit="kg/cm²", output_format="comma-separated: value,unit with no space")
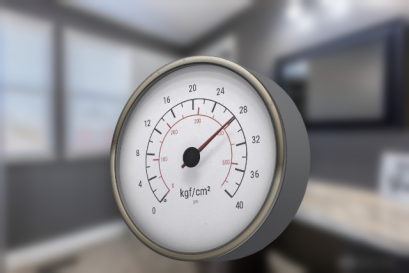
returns 28,kg/cm²
